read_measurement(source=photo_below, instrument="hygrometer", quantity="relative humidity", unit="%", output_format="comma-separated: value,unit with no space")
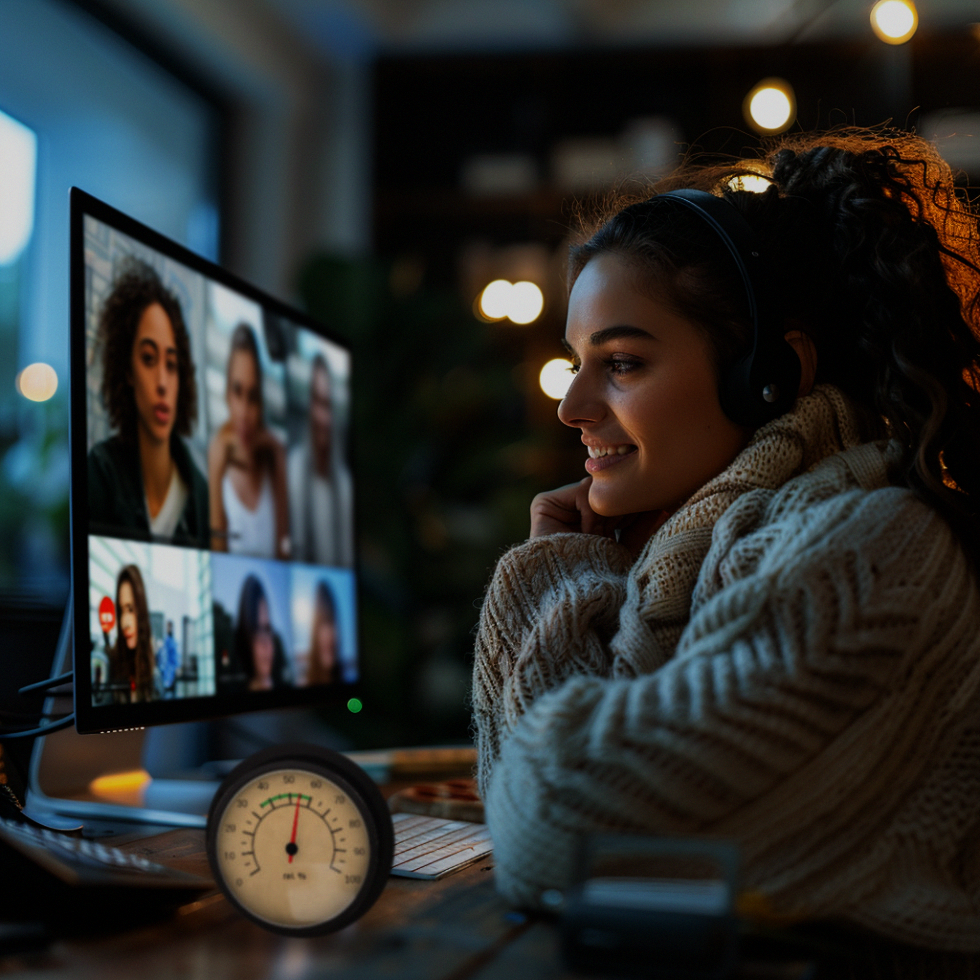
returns 55,%
